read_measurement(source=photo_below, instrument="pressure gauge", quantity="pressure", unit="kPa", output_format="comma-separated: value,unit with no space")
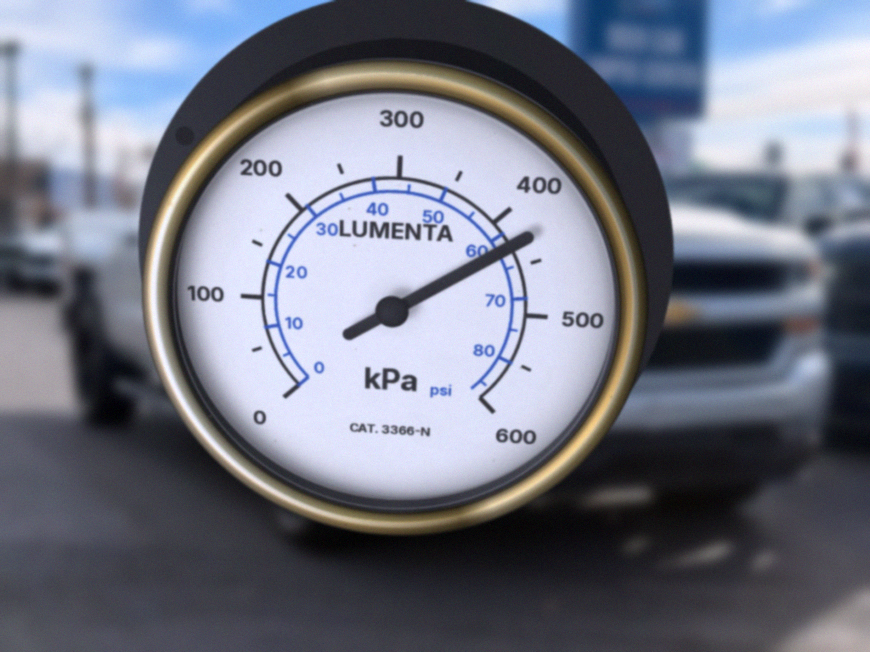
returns 425,kPa
